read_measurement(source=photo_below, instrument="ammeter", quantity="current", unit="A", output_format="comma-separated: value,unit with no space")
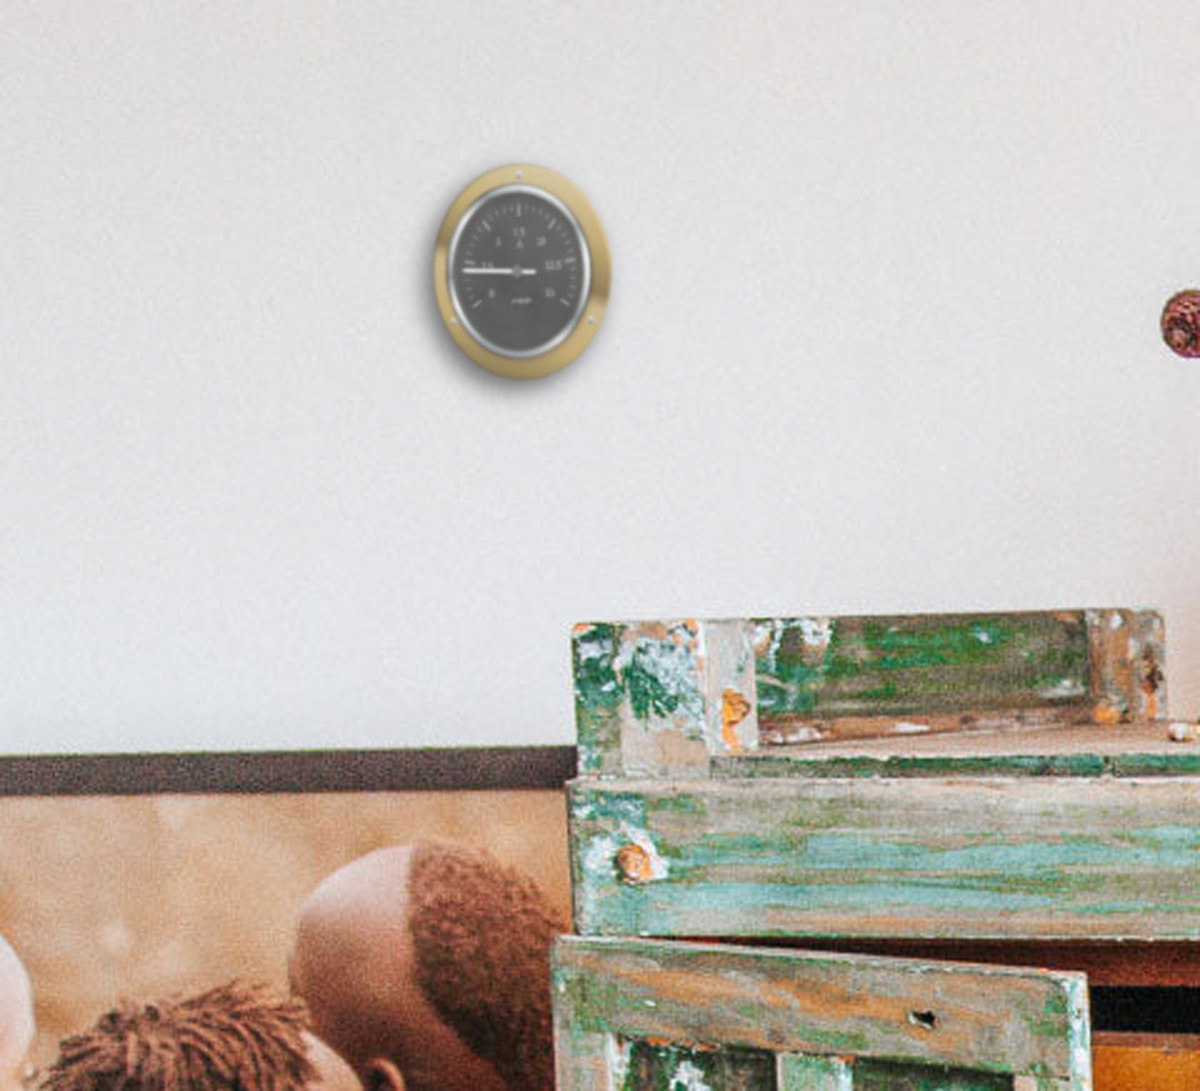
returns 2,A
